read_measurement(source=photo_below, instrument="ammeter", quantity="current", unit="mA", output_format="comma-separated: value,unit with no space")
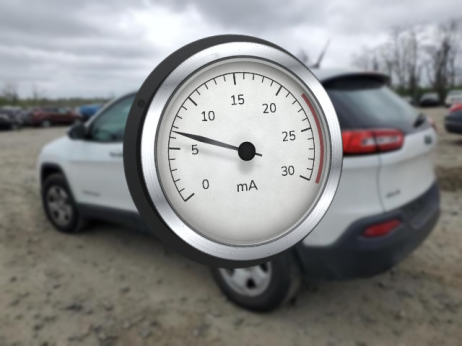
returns 6.5,mA
